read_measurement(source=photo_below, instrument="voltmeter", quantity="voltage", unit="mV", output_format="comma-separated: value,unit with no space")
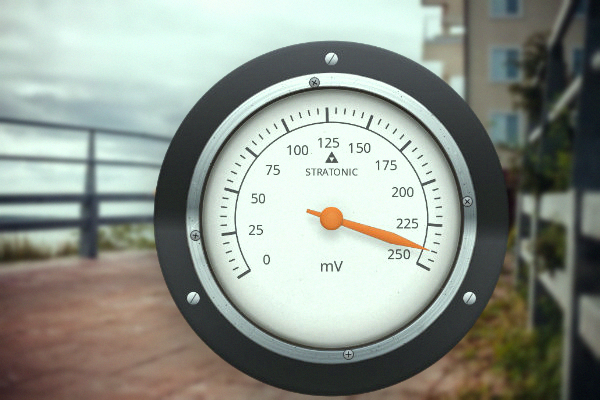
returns 240,mV
